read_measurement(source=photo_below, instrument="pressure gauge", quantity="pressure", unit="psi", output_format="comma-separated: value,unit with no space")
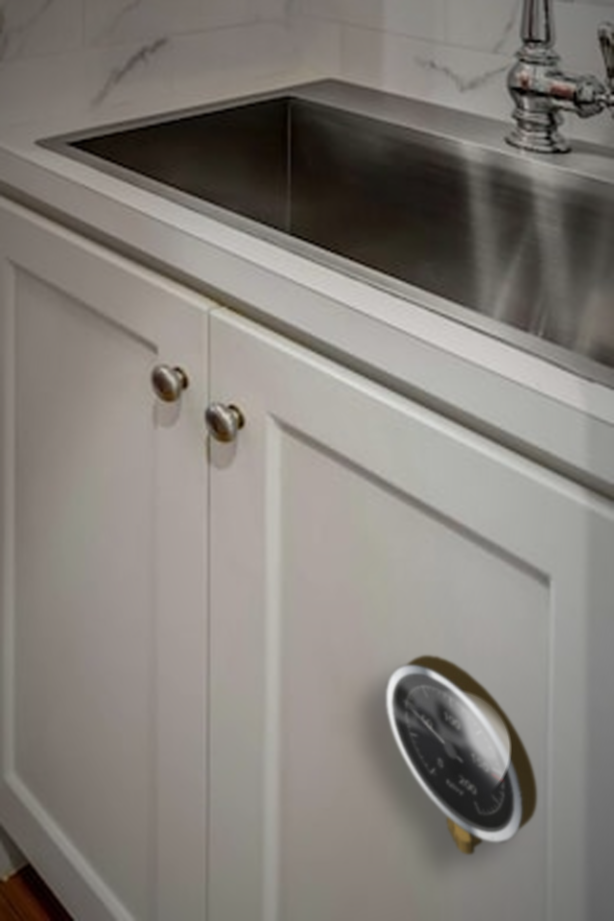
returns 50,psi
